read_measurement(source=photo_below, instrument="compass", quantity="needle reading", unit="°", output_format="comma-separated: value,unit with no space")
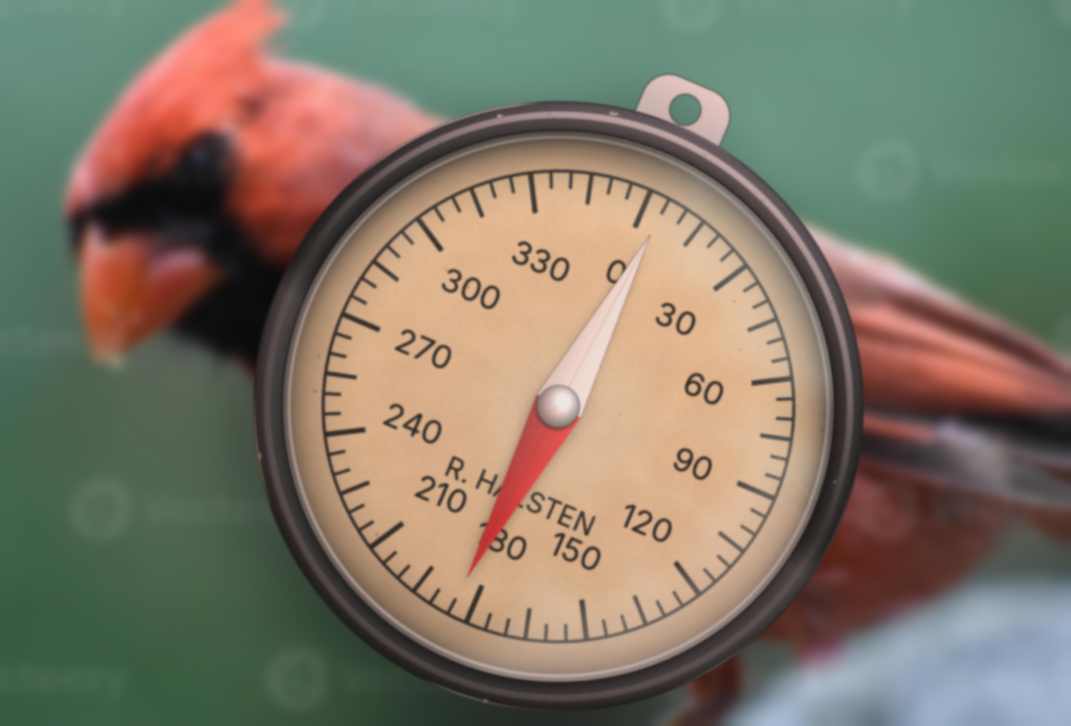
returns 185,°
